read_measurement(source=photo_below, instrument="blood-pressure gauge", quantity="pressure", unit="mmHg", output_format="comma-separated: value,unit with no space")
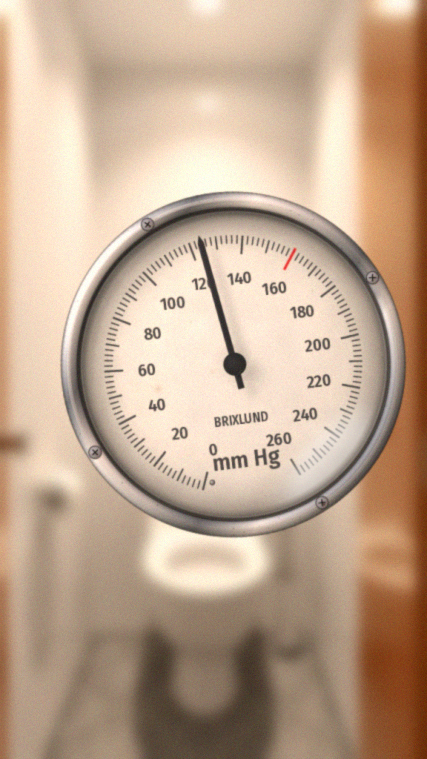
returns 124,mmHg
